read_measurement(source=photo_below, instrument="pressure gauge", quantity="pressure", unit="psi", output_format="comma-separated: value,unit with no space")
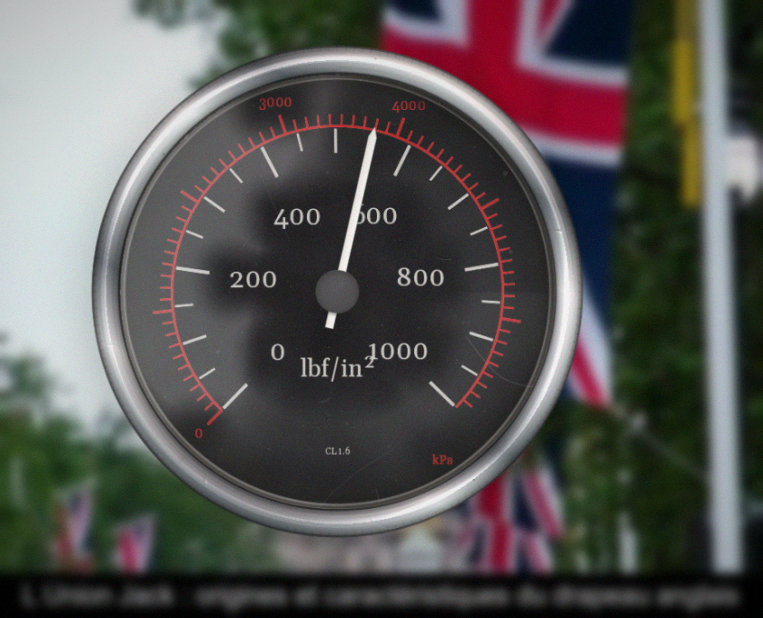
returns 550,psi
